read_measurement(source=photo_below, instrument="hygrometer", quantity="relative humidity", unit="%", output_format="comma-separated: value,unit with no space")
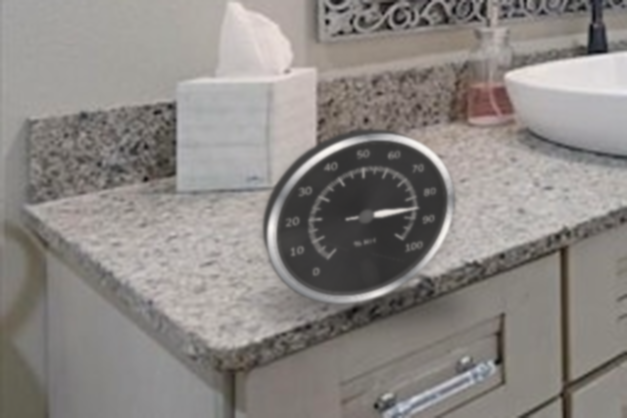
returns 85,%
